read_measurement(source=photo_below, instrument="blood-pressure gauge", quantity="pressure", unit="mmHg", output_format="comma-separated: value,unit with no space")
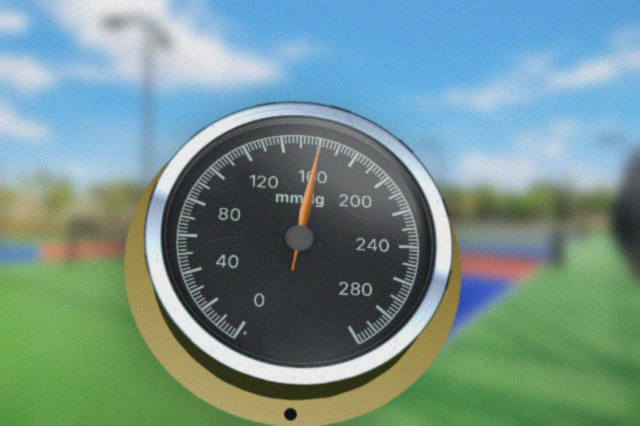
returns 160,mmHg
